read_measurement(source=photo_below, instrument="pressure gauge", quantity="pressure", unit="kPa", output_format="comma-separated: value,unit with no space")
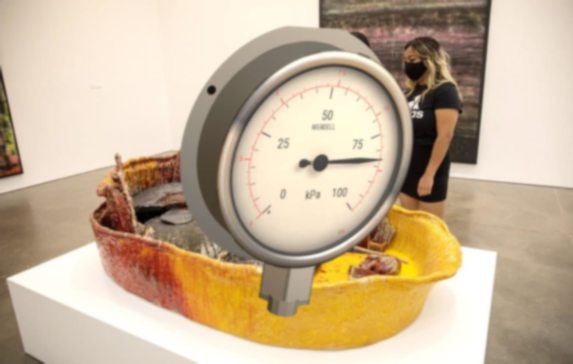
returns 82.5,kPa
